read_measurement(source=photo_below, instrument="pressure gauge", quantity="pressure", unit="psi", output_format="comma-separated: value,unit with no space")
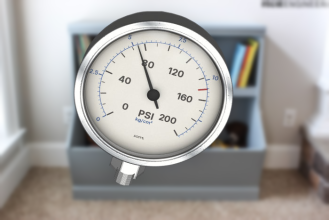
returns 75,psi
